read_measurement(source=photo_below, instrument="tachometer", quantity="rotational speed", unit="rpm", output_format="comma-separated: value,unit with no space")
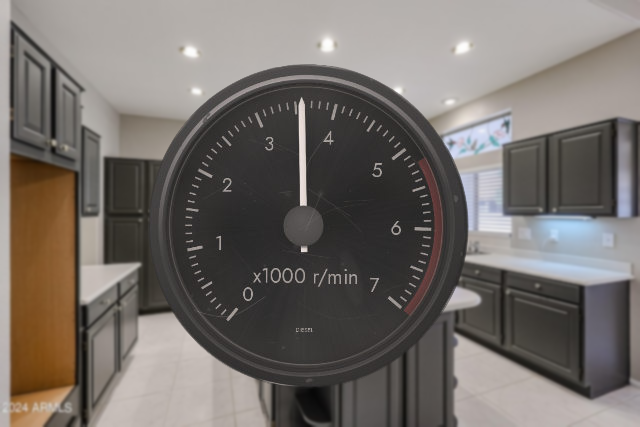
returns 3600,rpm
